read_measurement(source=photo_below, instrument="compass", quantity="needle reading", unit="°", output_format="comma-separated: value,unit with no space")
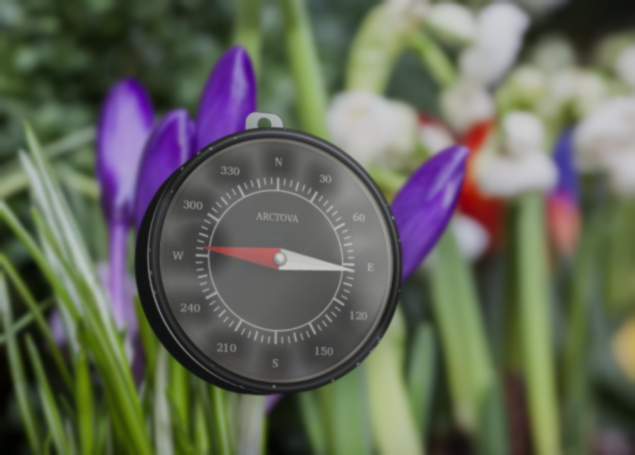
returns 275,°
